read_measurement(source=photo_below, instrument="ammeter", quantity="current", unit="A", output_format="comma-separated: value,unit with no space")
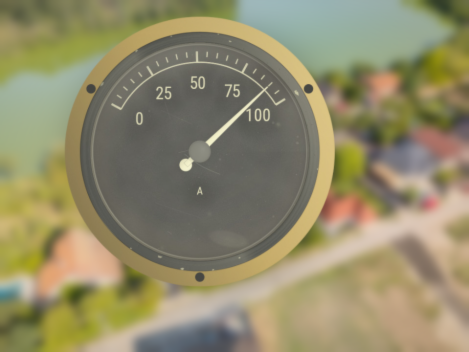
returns 90,A
